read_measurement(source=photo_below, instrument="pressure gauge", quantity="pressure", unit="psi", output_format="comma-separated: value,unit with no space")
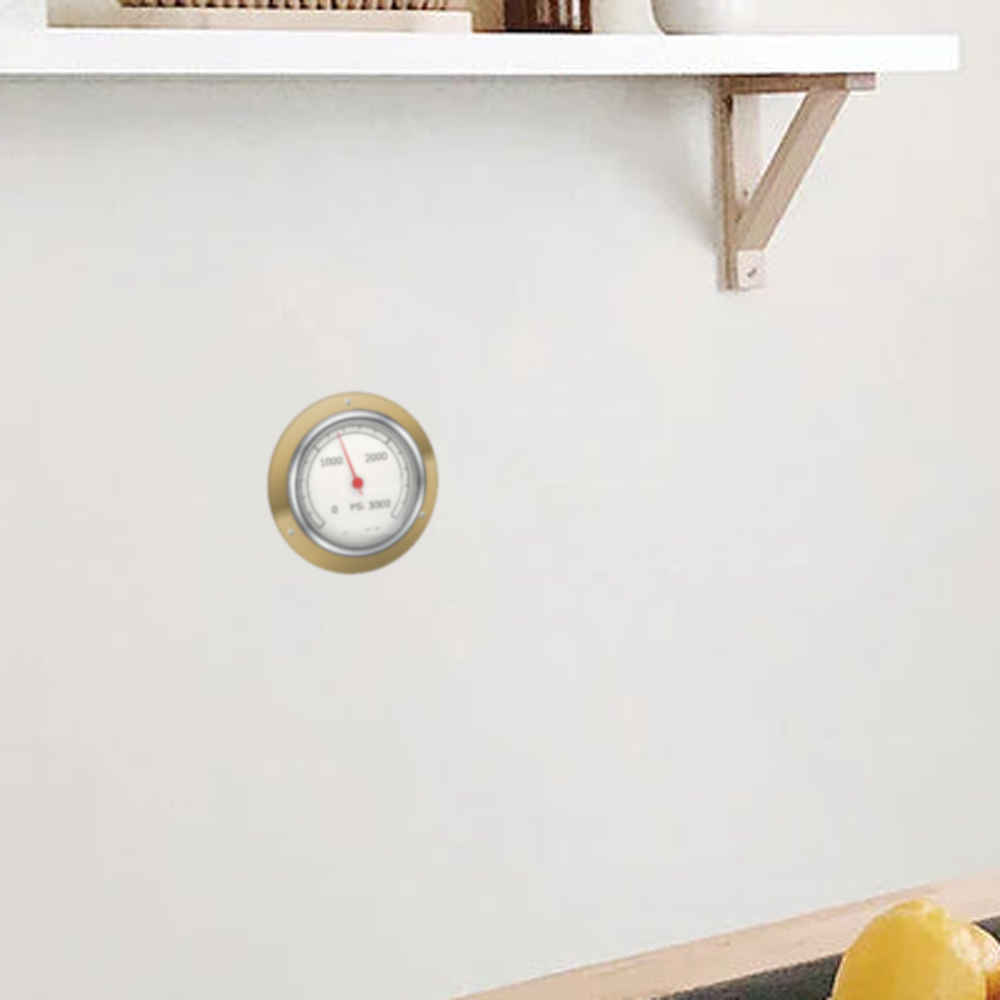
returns 1300,psi
